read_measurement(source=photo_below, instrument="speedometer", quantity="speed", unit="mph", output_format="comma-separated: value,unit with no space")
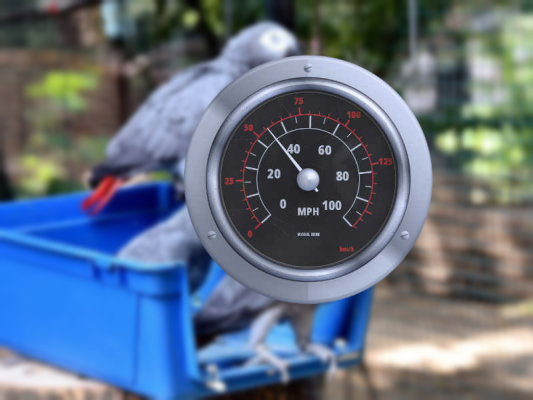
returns 35,mph
